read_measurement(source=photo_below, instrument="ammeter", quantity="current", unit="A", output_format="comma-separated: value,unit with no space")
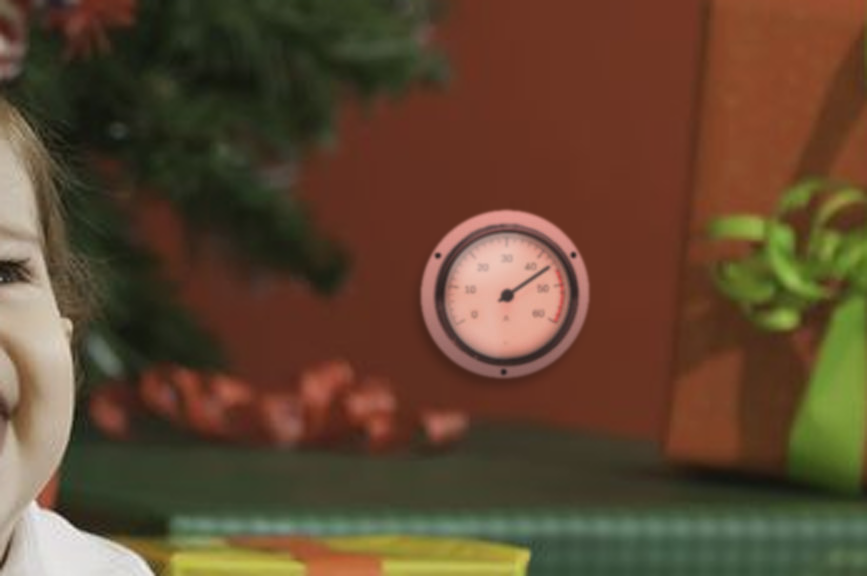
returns 44,A
